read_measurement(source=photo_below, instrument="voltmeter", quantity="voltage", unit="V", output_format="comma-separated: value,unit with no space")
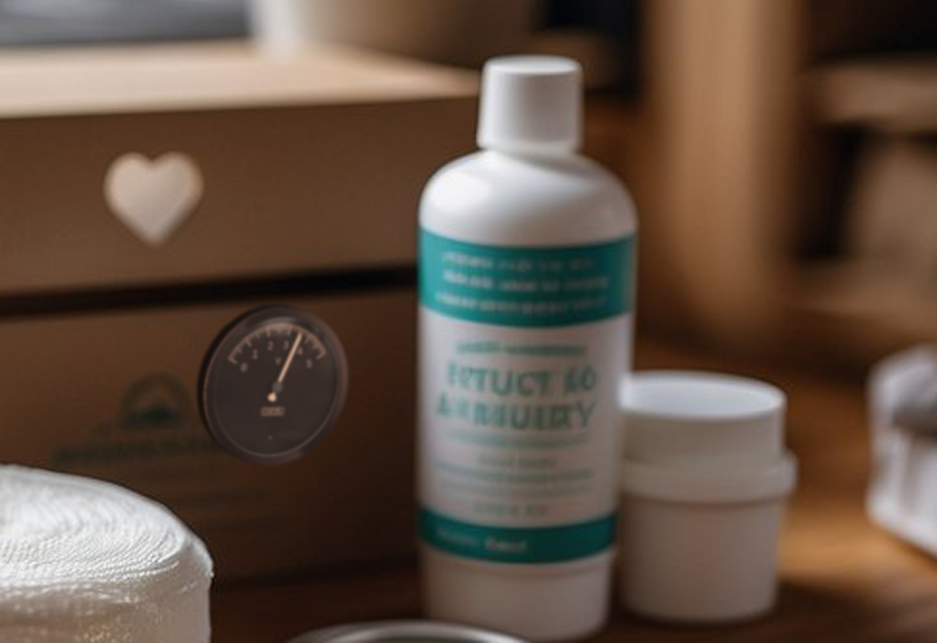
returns 3.5,V
